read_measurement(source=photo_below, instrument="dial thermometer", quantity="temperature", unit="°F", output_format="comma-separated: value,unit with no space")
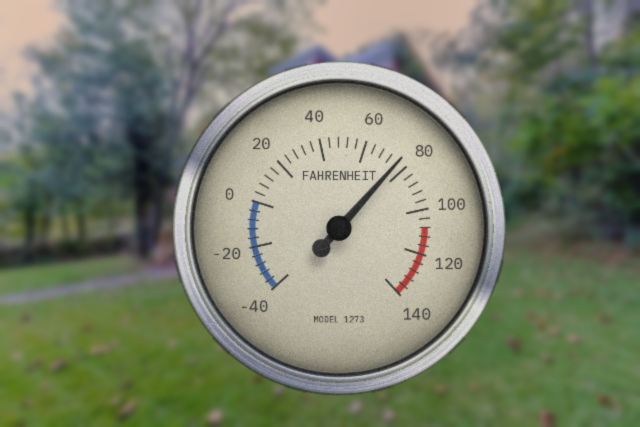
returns 76,°F
